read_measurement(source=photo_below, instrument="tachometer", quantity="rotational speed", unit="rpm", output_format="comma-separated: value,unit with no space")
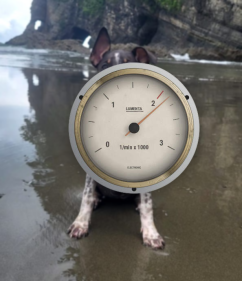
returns 2125,rpm
